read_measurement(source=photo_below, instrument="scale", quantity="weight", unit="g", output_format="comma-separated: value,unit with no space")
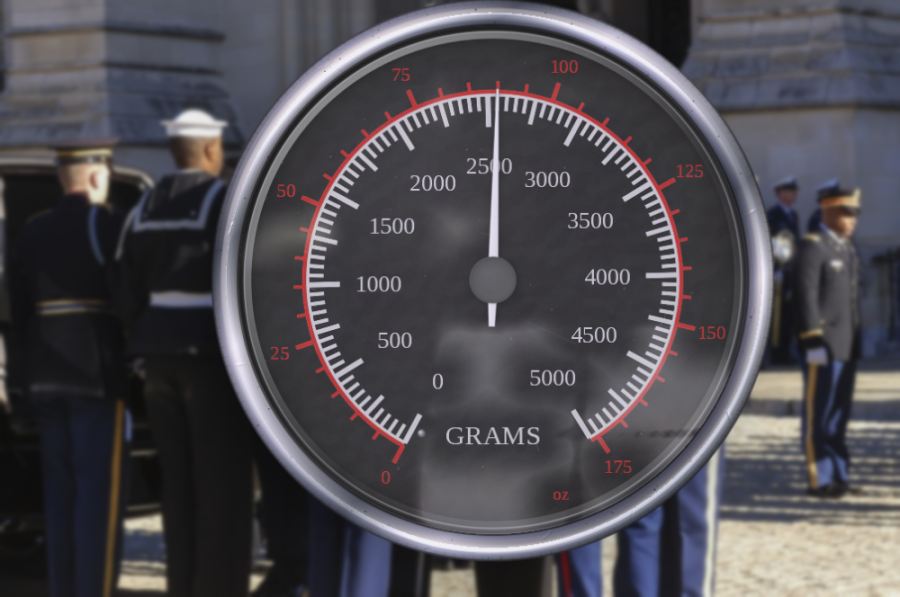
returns 2550,g
